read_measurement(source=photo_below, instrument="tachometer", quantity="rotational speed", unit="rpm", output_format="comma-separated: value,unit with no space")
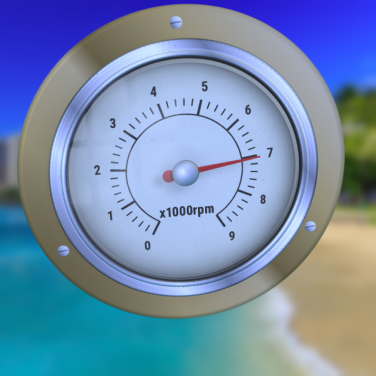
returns 7000,rpm
